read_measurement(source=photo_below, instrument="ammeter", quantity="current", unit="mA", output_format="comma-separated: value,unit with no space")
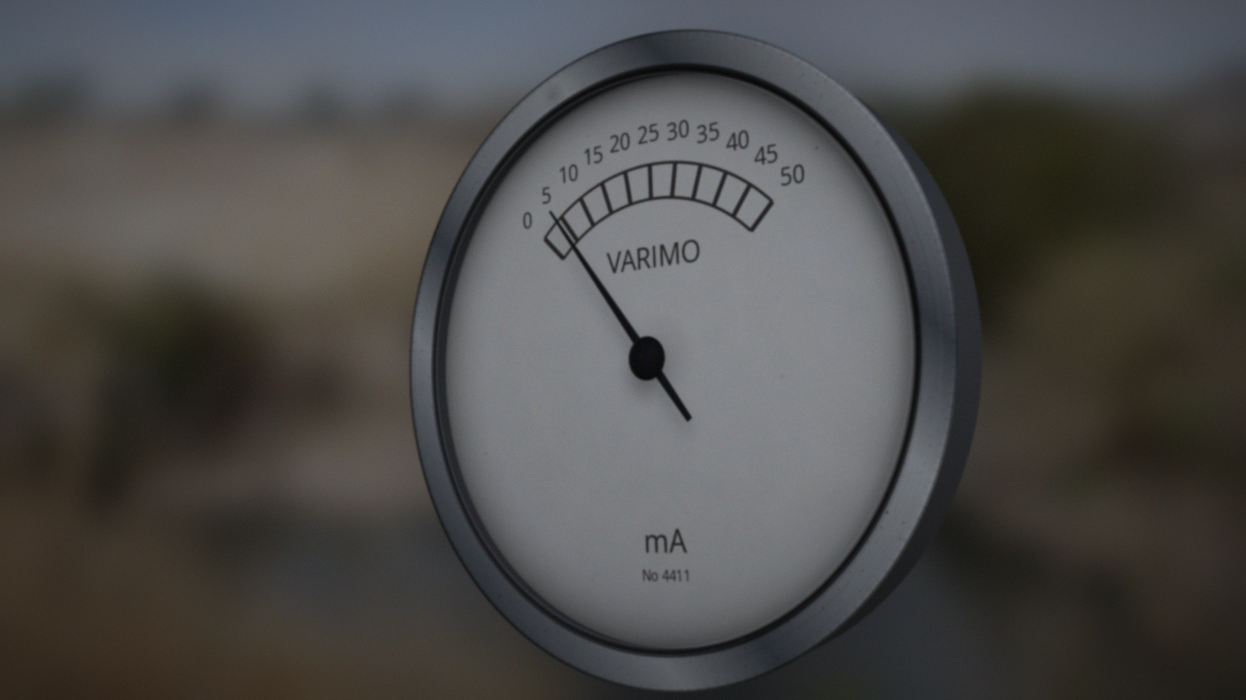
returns 5,mA
